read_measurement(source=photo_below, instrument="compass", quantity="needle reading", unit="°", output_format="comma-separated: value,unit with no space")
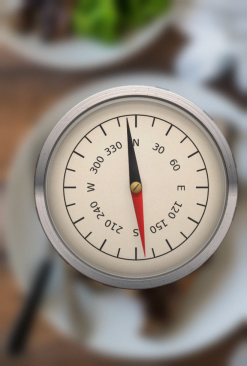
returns 172.5,°
